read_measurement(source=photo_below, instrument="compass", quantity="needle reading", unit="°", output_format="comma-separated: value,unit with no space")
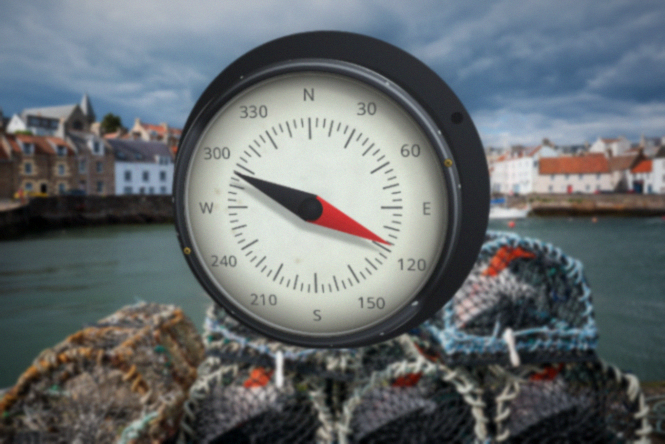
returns 115,°
